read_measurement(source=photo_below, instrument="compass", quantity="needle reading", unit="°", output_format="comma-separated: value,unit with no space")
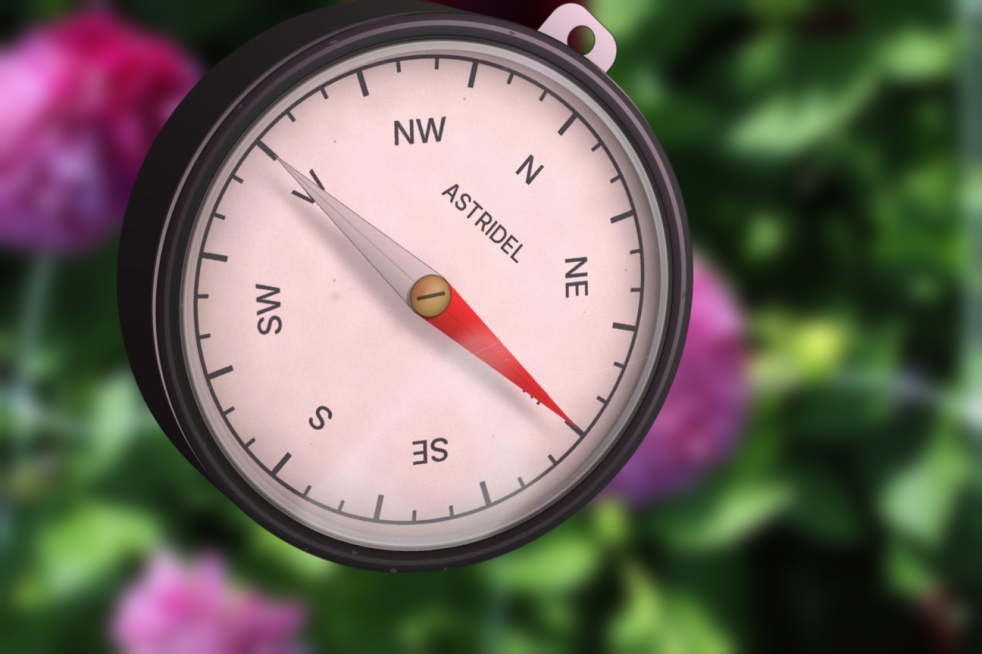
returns 90,°
